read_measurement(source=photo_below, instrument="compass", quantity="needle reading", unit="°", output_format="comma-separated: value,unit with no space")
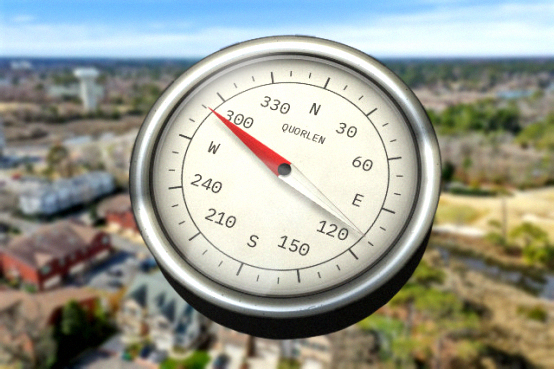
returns 290,°
